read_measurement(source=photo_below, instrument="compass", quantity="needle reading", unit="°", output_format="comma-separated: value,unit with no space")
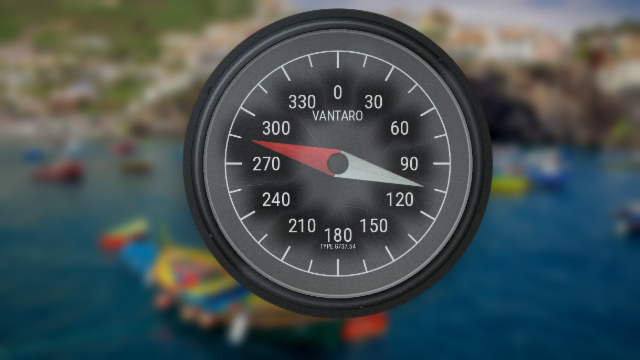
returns 285,°
